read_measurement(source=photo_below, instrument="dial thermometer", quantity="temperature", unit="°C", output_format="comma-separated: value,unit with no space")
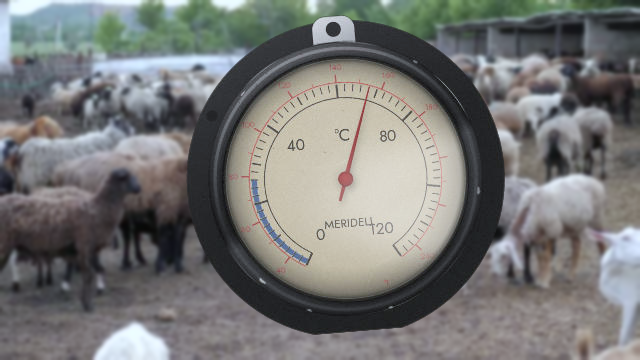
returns 68,°C
